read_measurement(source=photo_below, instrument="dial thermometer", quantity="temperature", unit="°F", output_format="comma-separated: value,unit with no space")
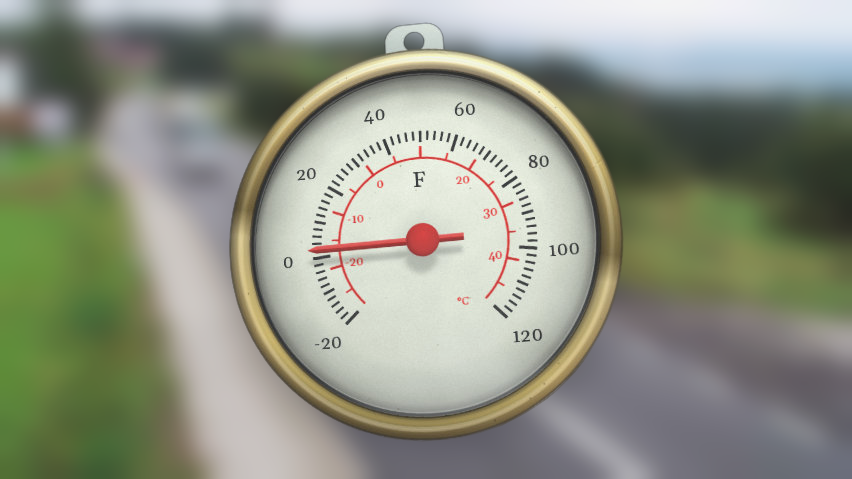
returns 2,°F
